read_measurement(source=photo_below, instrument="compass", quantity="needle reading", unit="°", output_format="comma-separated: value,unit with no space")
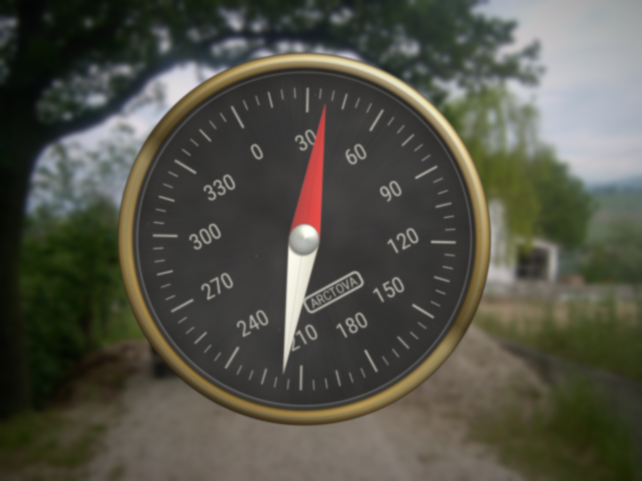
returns 37.5,°
